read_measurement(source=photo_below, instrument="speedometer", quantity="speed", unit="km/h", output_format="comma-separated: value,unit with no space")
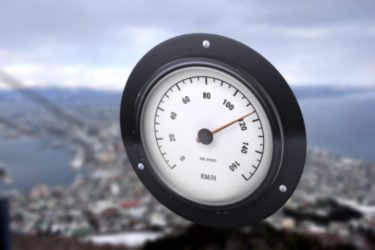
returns 115,km/h
